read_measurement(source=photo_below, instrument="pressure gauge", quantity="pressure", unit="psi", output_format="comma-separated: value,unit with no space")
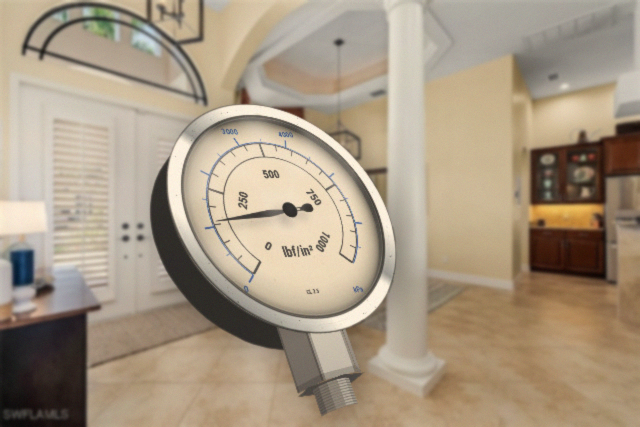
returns 150,psi
